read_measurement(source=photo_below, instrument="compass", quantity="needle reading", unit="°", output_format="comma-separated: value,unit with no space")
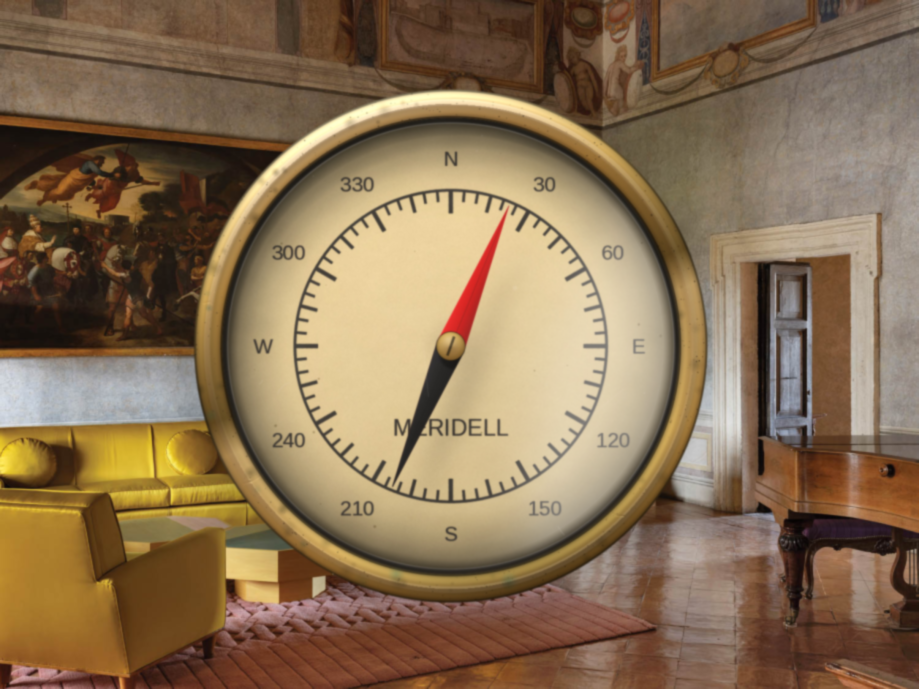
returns 22.5,°
